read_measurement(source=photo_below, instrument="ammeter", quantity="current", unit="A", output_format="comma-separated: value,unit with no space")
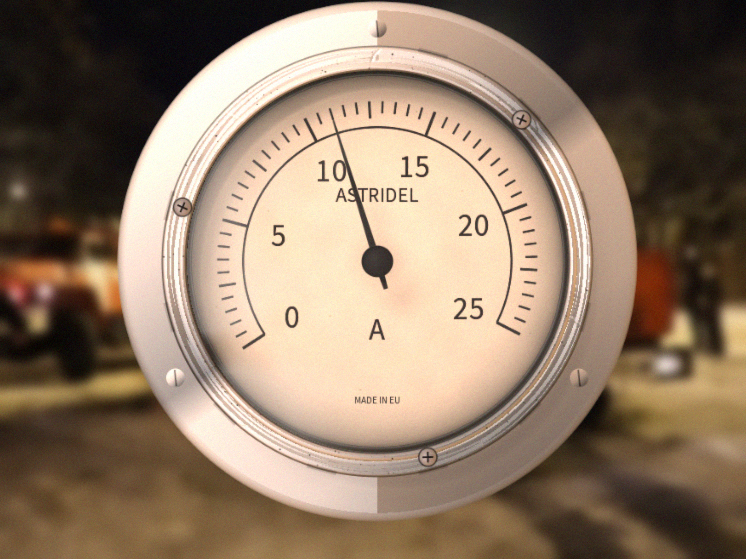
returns 11,A
